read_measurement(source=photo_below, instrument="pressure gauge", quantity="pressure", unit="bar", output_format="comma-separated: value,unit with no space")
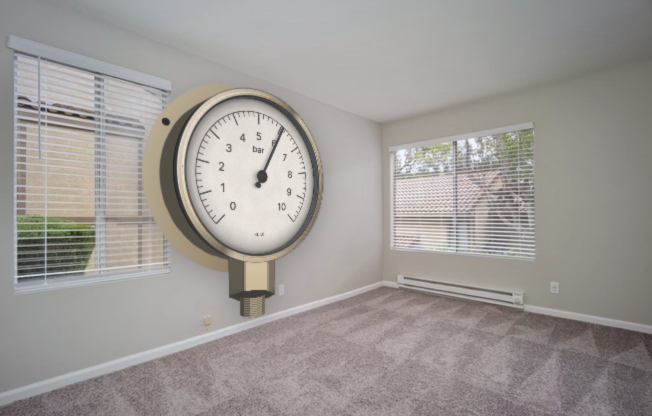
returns 6,bar
